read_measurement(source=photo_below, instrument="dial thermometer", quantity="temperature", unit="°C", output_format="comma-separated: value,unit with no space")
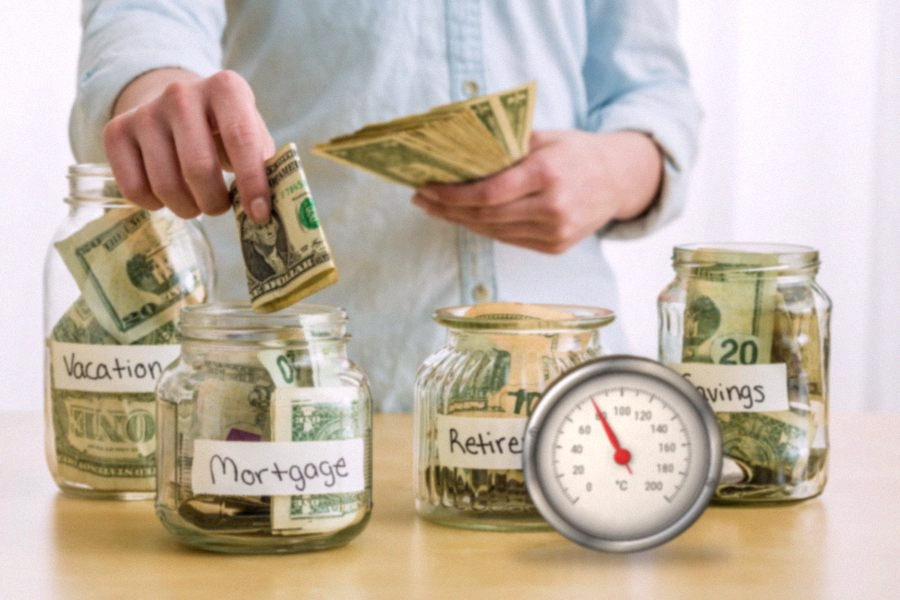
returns 80,°C
